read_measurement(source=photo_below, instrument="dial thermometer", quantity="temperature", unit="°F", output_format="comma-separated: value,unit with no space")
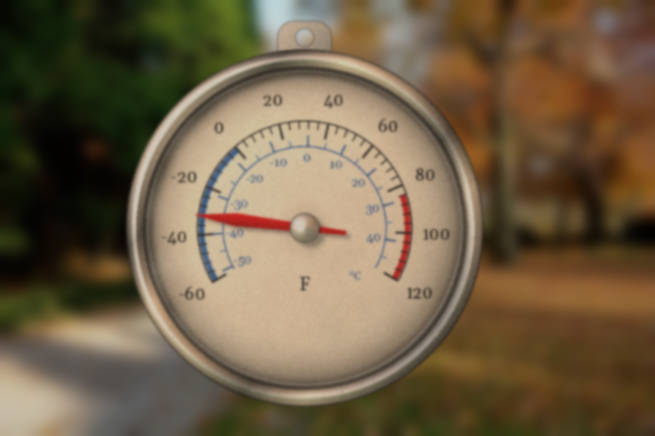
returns -32,°F
